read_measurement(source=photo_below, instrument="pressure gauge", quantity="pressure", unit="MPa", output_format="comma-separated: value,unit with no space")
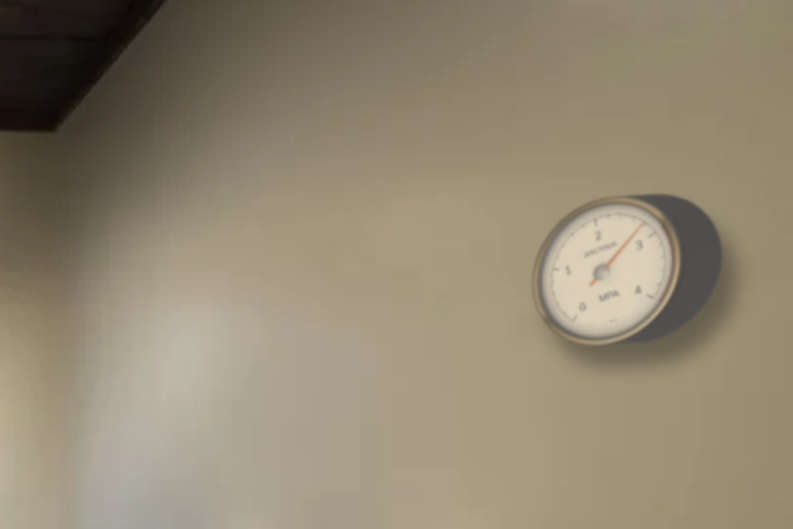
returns 2.8,MPa
